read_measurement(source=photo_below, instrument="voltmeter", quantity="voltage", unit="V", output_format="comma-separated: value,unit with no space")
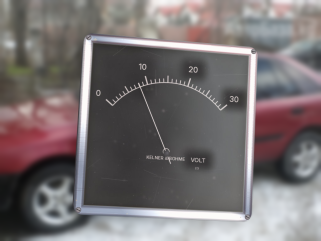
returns 8,V
